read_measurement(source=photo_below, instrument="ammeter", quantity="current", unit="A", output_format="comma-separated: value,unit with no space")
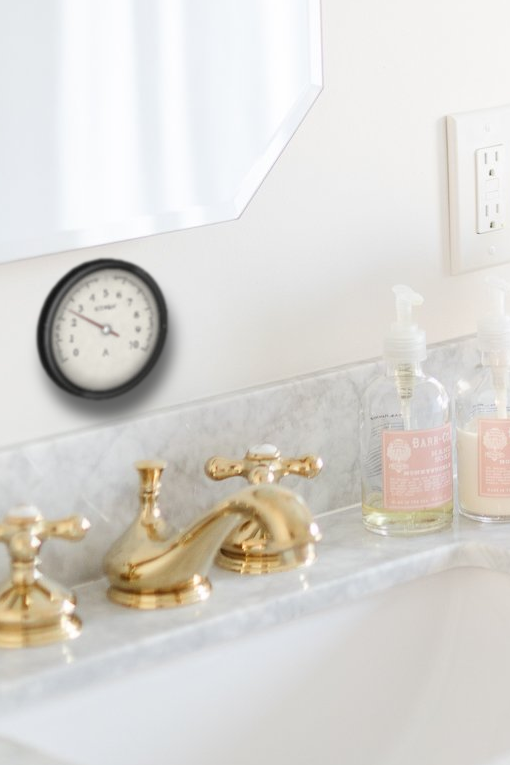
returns 2.5,A
